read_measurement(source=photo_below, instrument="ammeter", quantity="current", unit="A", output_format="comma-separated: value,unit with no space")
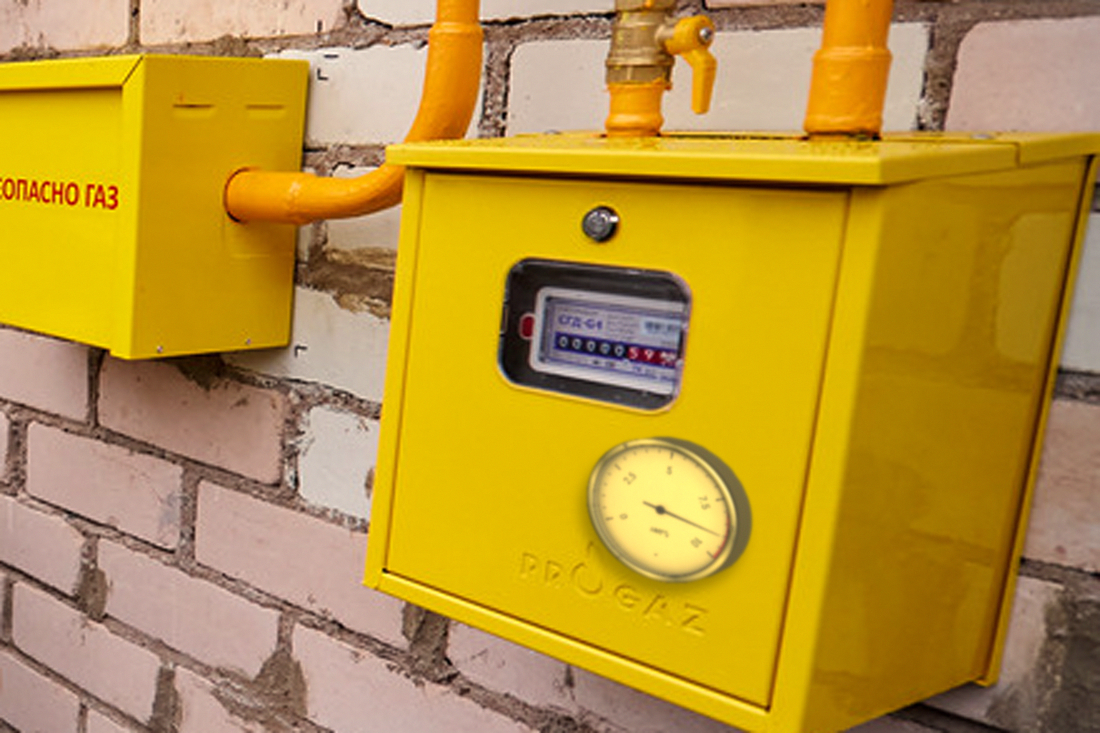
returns 9,A
